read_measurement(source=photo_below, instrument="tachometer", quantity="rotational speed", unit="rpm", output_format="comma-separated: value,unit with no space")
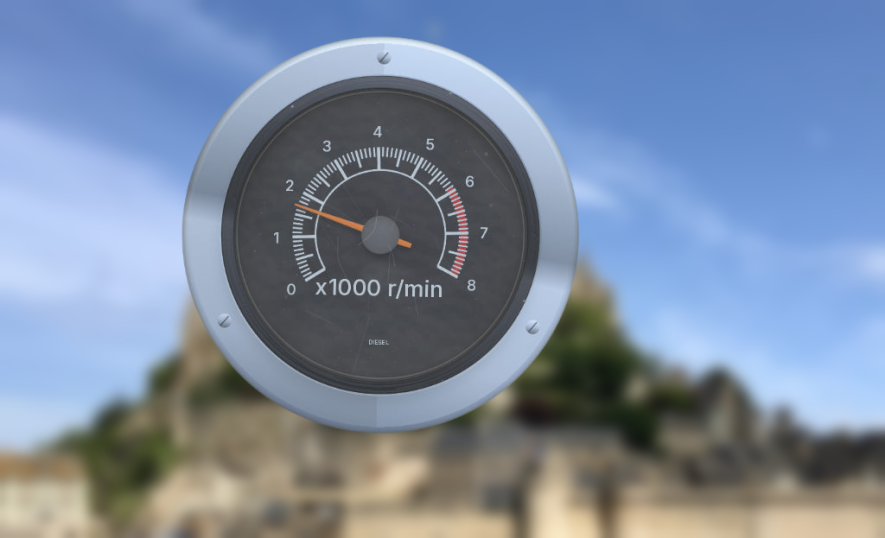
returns 1700,rpm
